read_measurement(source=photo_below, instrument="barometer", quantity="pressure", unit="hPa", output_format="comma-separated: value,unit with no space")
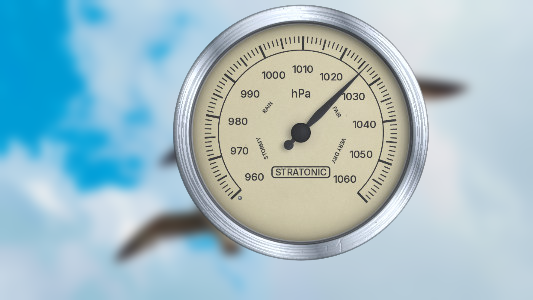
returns 1026,hPa
